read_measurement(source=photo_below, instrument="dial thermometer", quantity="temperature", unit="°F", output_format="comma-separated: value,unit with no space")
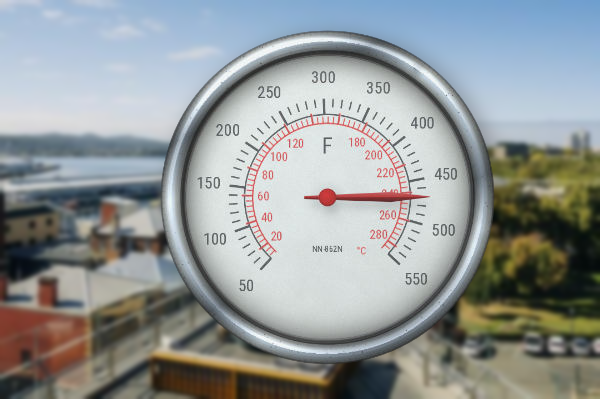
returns 470,°F
